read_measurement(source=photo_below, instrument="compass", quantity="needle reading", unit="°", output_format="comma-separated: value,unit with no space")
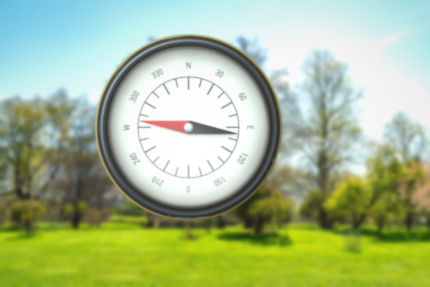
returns 277.5,°
